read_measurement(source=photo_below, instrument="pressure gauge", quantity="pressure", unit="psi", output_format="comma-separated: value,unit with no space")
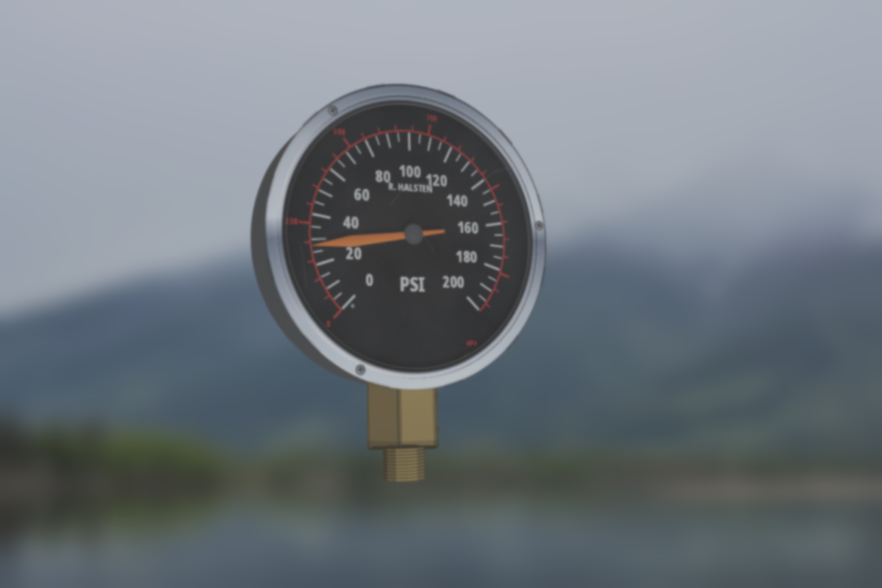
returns 27.5,psi
